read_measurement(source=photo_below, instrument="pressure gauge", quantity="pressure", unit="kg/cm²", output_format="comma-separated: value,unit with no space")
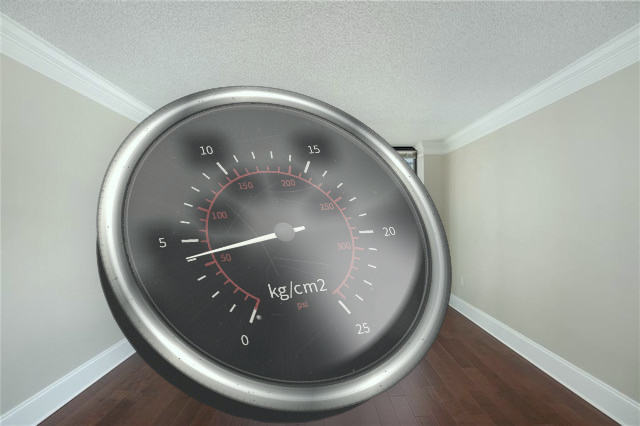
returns 4,kg/cm²
